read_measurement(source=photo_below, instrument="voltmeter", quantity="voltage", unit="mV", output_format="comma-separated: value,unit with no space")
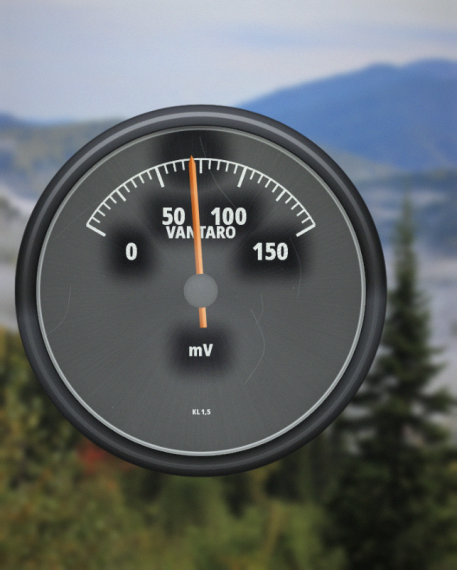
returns 70,mV
